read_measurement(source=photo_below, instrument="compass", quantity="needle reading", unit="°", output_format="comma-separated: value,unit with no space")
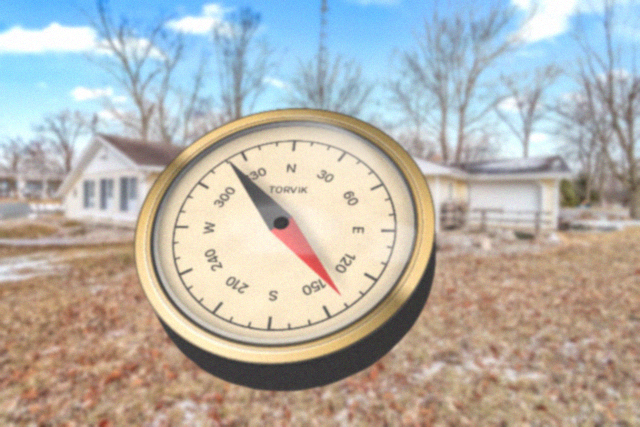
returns 140,°
